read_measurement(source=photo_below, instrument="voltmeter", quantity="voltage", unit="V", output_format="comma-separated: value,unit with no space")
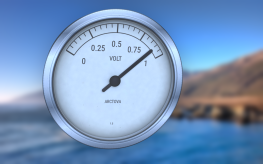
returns 0.9,V
